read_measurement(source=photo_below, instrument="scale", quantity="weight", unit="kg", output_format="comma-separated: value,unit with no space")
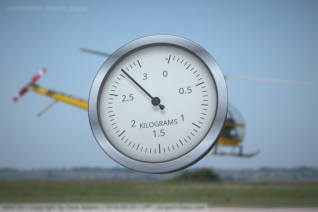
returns 2.8,kg
